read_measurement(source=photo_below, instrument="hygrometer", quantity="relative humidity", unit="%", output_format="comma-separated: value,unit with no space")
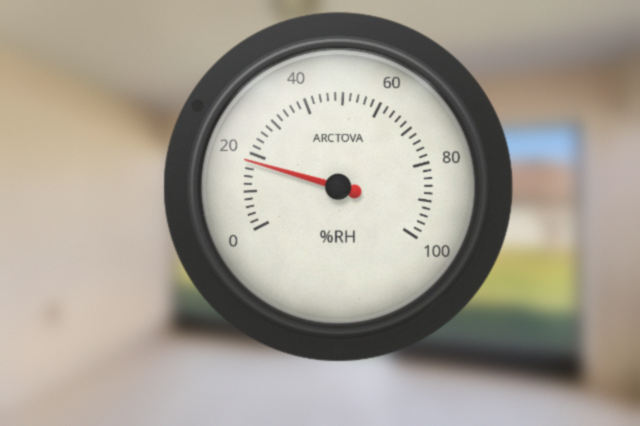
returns 18,%
